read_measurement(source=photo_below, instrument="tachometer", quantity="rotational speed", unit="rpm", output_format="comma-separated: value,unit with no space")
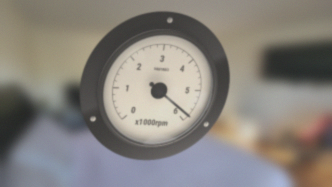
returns 5800,rpm
